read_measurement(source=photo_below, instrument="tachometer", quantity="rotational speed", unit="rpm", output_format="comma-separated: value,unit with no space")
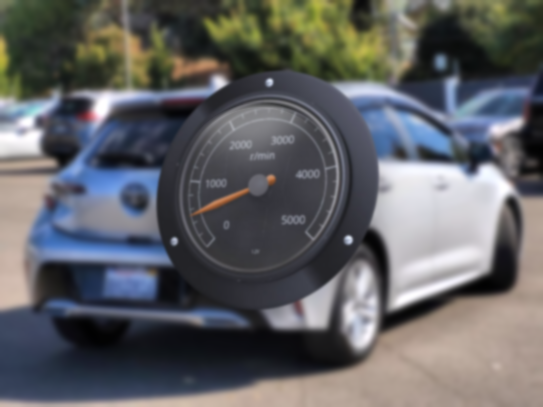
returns 500,rpm
